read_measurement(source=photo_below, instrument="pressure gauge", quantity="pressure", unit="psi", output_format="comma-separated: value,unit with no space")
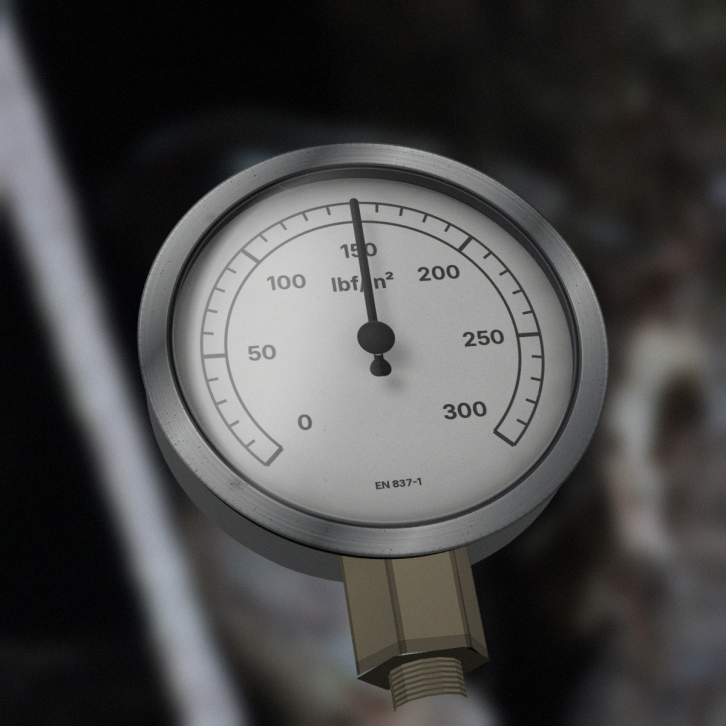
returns 150,psi
